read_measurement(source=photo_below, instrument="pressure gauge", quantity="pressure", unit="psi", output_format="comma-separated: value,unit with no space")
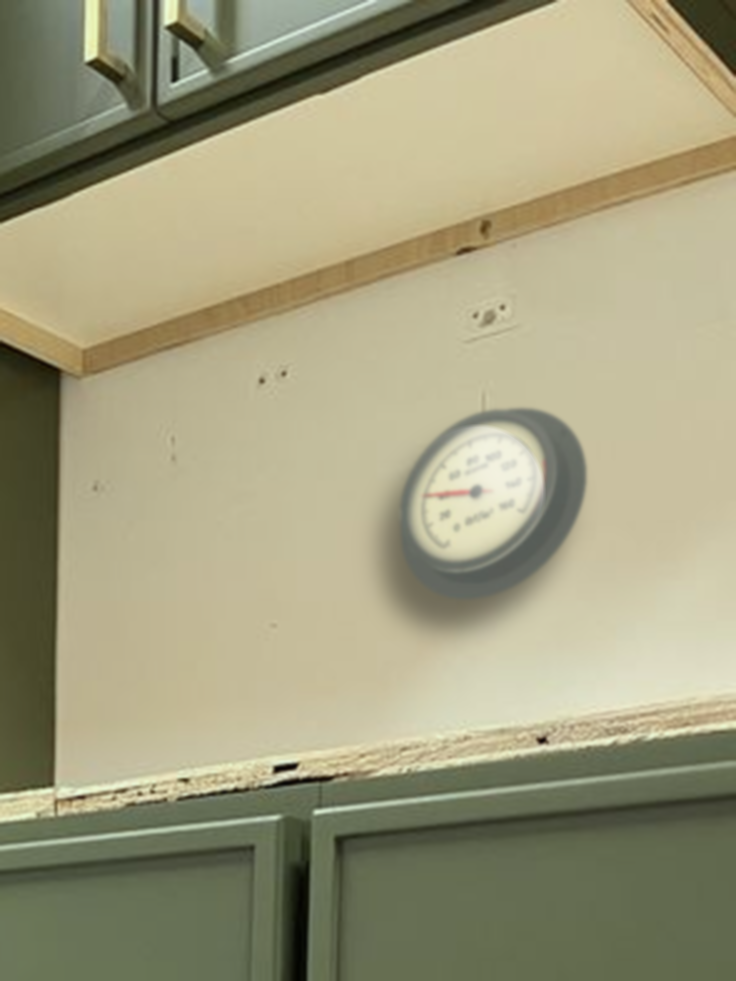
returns 40,psi
